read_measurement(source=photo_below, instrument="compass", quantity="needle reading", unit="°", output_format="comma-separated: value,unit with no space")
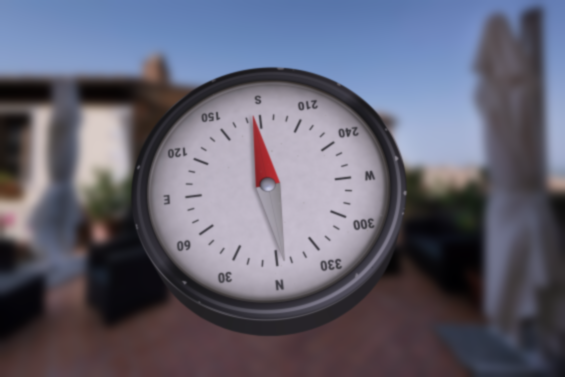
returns 175,°
